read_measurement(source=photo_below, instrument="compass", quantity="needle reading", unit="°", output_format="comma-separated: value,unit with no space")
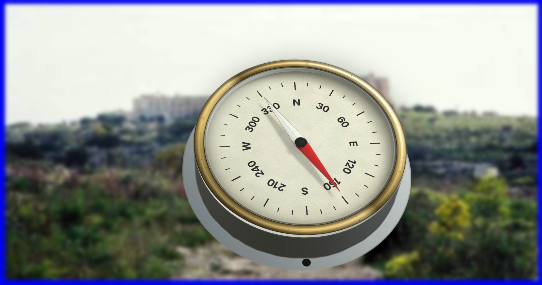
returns 150,°
